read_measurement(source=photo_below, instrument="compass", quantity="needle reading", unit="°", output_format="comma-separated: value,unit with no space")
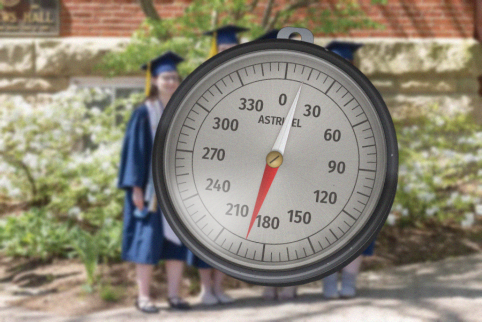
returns 192.5,°
